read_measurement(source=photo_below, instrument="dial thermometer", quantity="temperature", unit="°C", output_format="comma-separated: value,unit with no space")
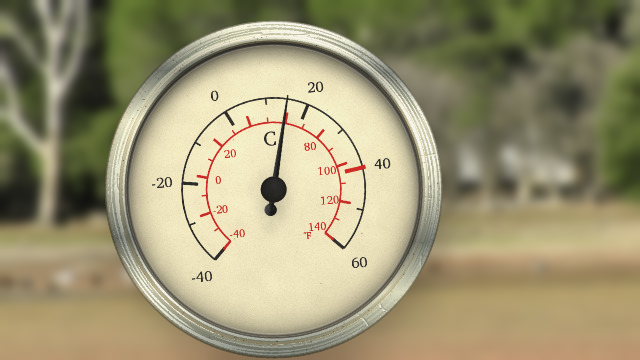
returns 15,°C
